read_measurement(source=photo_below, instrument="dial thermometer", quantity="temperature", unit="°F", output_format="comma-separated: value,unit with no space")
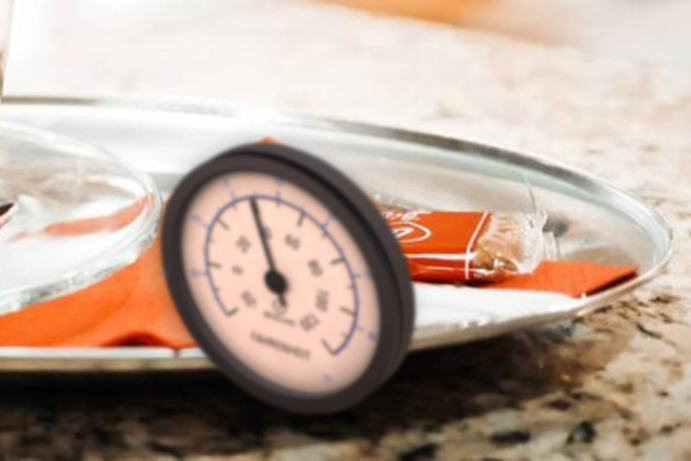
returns 40,°F
